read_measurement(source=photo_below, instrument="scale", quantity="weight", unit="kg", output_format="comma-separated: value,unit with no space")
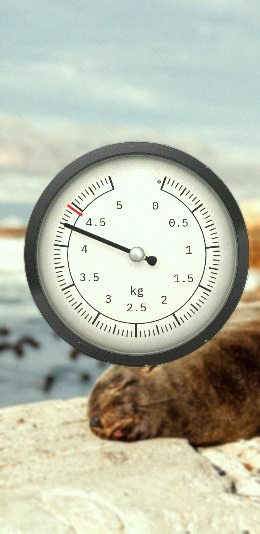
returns 4.25,kg
